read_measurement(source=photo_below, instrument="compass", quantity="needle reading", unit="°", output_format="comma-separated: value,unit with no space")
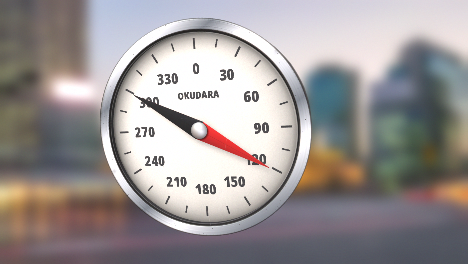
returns 120,°
